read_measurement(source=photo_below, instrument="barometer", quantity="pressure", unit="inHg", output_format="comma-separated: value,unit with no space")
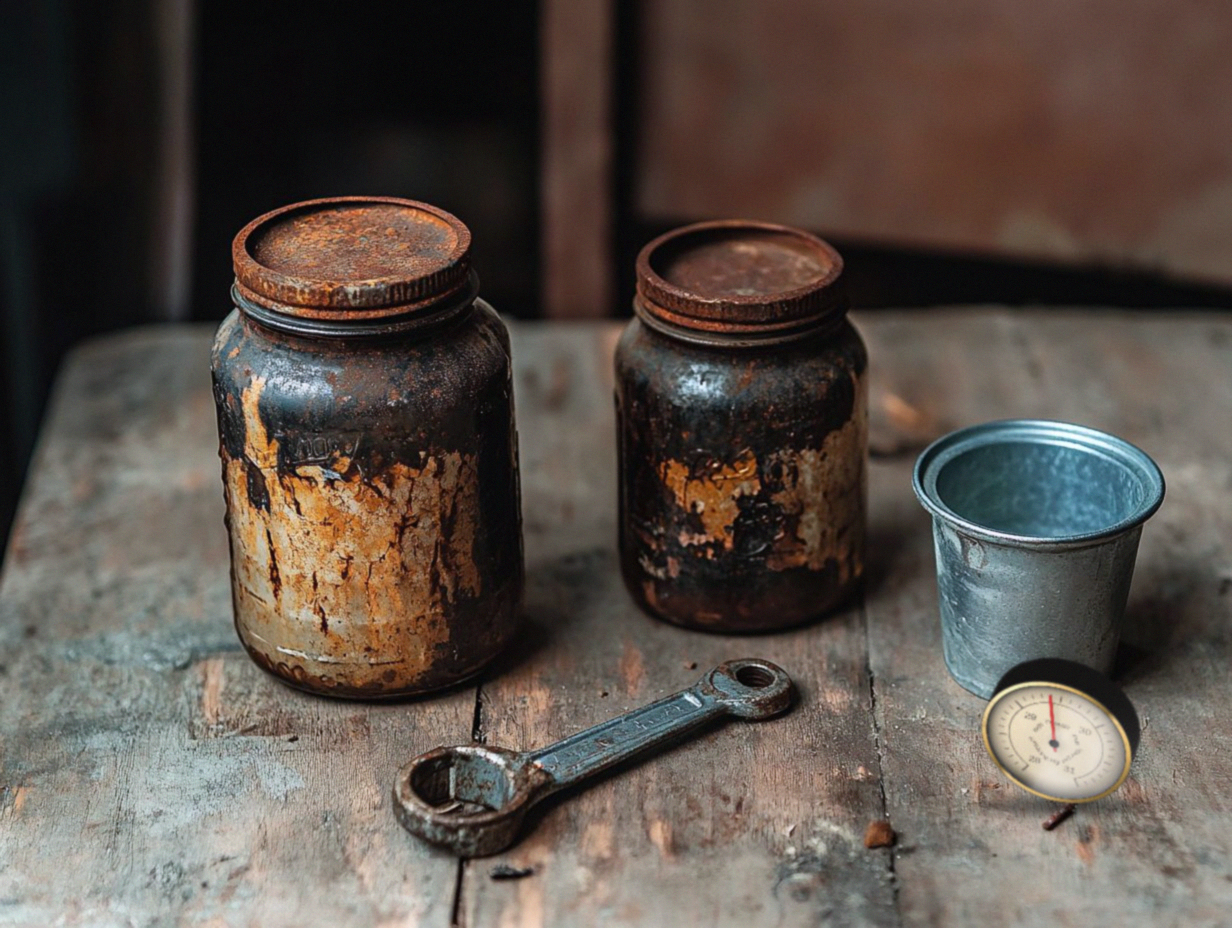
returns 29.4,inHg
